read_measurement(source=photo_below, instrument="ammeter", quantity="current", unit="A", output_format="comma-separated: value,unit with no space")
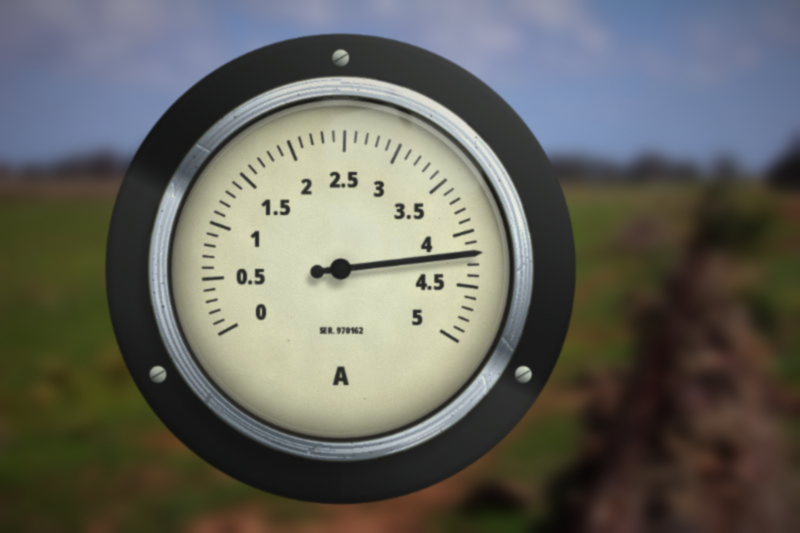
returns 4.2,A
